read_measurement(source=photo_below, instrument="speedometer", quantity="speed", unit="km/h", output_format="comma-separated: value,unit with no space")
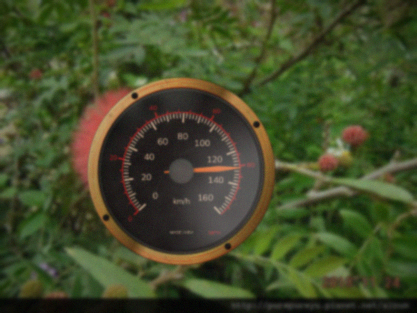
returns 130,km/h
